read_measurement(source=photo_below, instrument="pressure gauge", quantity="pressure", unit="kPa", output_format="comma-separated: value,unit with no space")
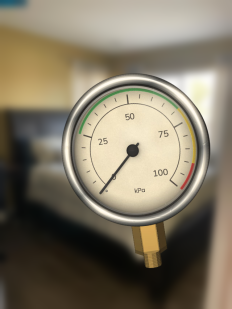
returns 0,kPa
